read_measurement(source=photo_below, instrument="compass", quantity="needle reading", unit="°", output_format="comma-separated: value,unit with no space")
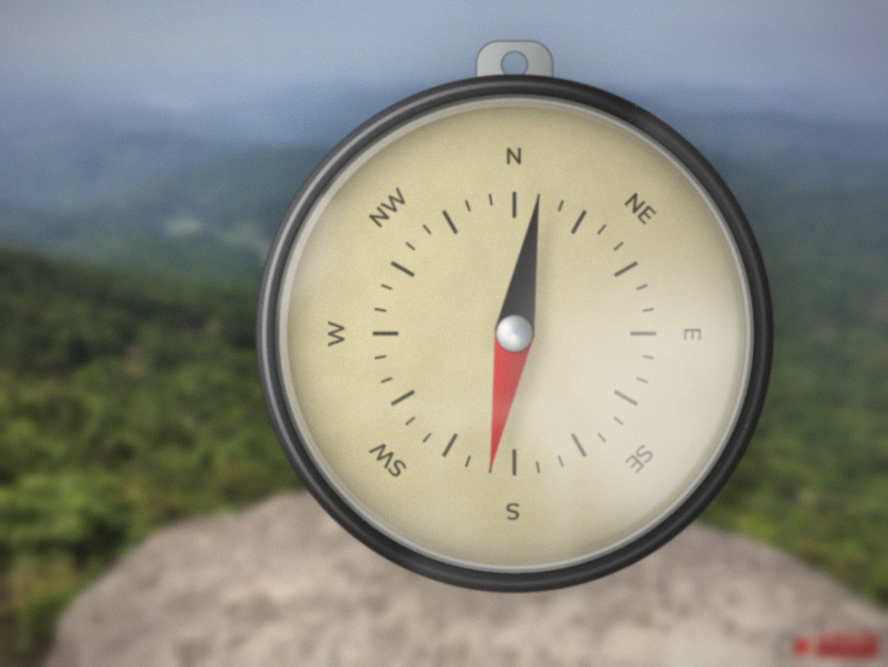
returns 190,°
